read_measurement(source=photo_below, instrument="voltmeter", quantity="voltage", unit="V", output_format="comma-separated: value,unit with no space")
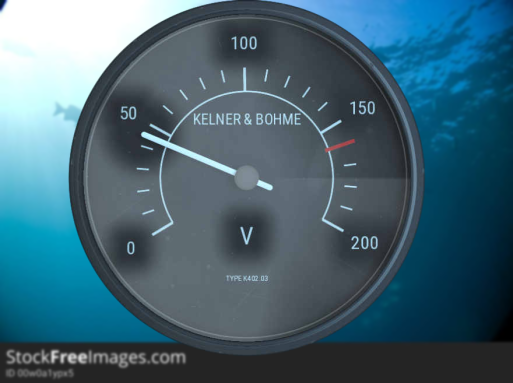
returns 45,V
